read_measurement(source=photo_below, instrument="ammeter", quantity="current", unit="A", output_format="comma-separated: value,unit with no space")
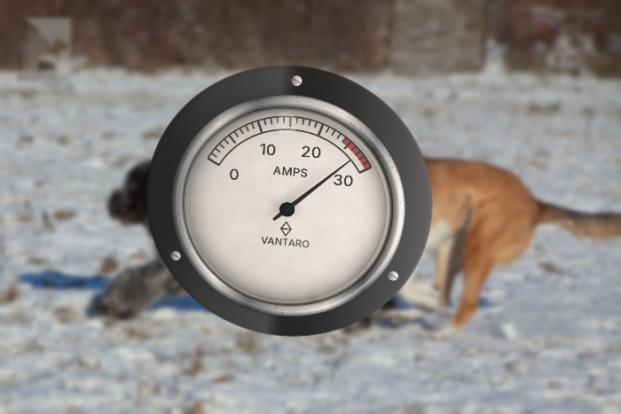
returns 27,A
